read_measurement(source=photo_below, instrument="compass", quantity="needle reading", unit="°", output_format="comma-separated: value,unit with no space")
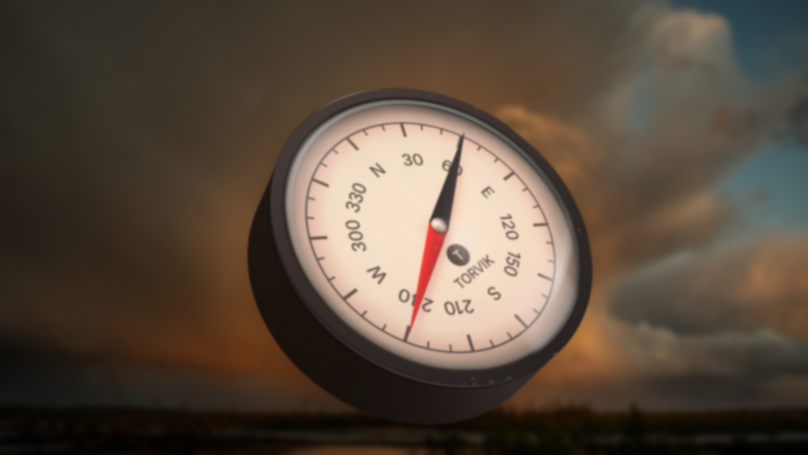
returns 240,°
